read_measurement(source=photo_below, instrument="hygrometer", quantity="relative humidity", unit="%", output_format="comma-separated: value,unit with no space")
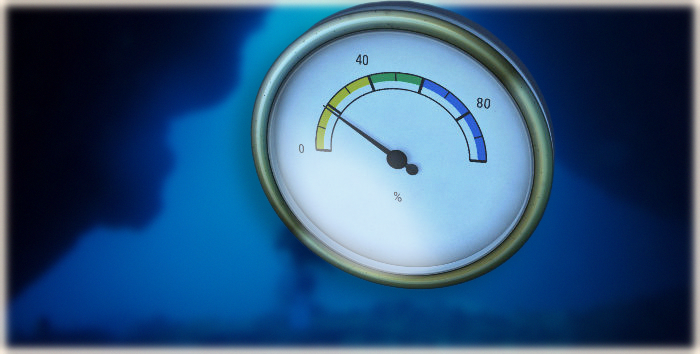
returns 20,%
